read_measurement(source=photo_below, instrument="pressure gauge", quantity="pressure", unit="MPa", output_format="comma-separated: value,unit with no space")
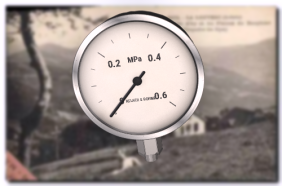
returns 0,MPa
